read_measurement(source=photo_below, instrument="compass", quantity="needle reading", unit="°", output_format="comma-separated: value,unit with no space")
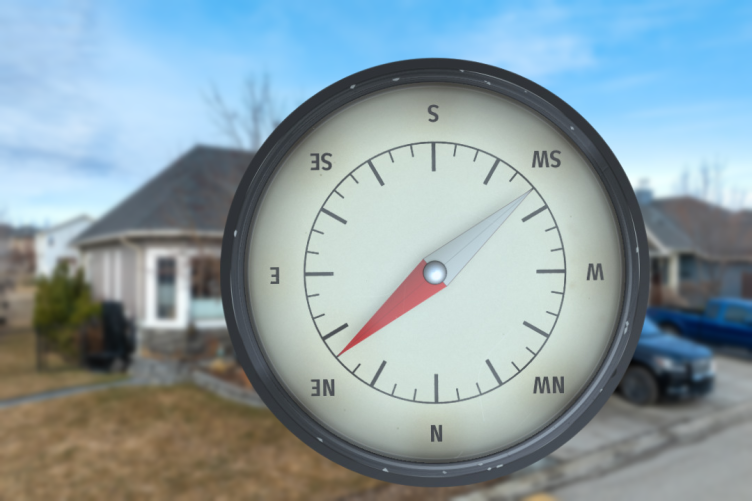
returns 50,°
